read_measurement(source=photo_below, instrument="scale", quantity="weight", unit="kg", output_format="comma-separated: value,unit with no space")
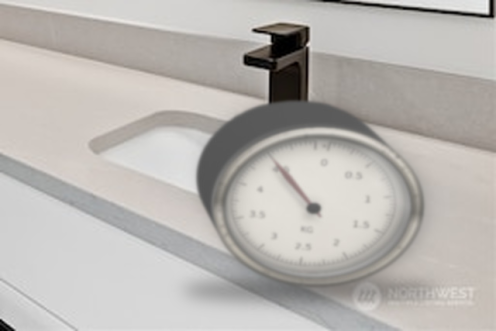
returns 4.5,kg
